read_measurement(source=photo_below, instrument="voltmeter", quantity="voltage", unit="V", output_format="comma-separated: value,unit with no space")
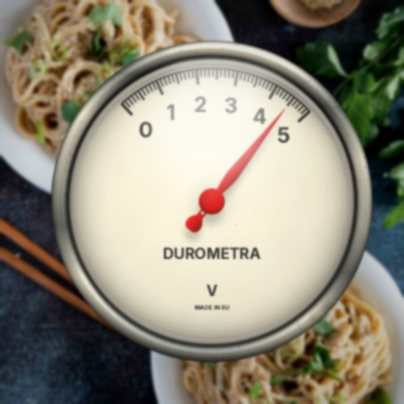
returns 4.5,V
